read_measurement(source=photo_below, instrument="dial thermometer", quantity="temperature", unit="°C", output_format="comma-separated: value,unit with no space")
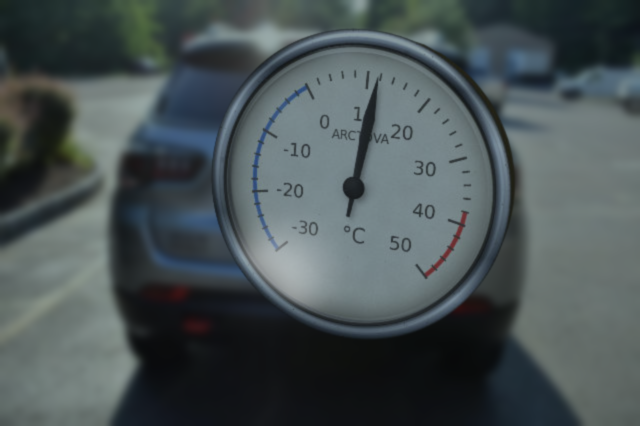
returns 12,°C
